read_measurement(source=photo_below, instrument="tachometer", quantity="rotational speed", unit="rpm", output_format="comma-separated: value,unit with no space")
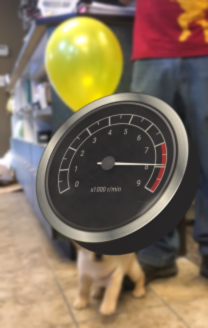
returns 8000,rpm
